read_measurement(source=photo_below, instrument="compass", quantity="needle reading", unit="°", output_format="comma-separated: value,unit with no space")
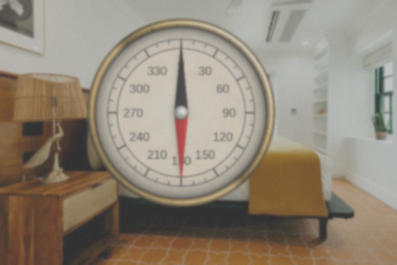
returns 180,°
